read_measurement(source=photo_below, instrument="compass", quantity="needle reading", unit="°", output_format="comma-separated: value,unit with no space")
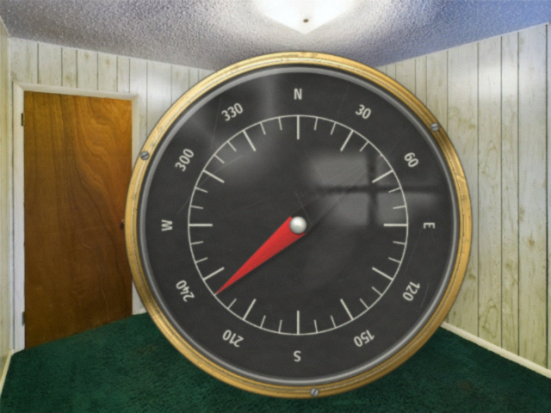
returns 230,°
